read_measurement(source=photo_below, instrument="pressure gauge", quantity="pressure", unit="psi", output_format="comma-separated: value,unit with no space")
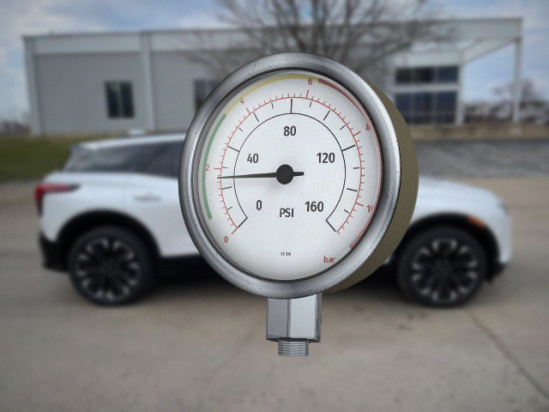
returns 25,psi
